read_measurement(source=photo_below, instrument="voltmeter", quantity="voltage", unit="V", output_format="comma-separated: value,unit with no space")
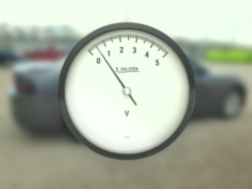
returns 0.5,V
